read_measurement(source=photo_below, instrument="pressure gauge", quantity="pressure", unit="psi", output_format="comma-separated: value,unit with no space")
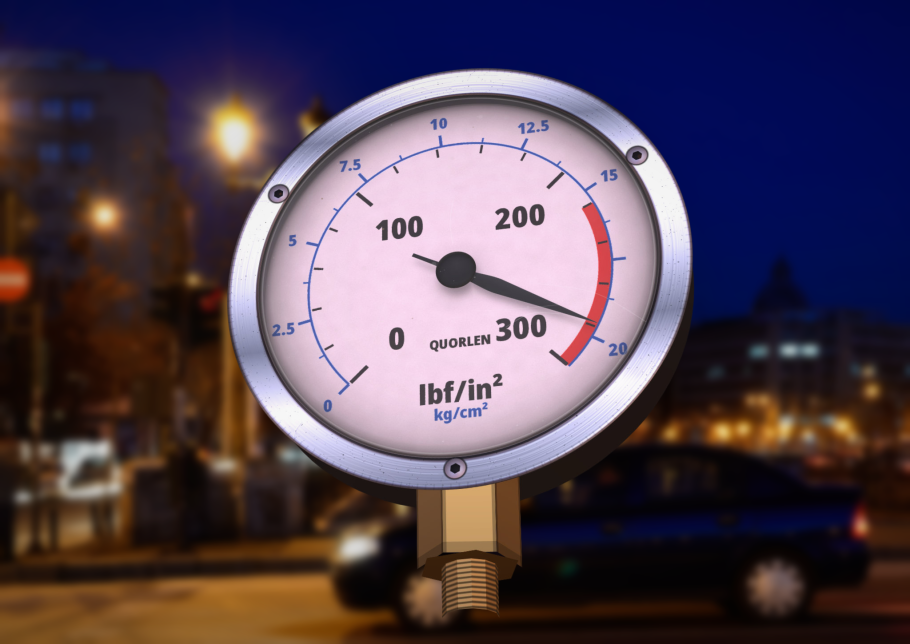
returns 280,psi
